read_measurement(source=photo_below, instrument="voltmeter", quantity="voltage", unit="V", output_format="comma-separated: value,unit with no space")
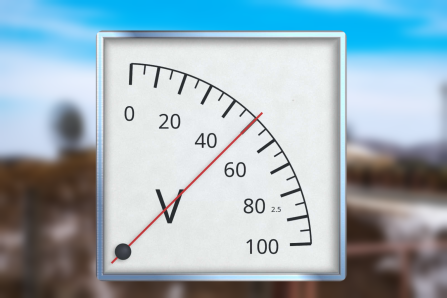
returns 50,V
